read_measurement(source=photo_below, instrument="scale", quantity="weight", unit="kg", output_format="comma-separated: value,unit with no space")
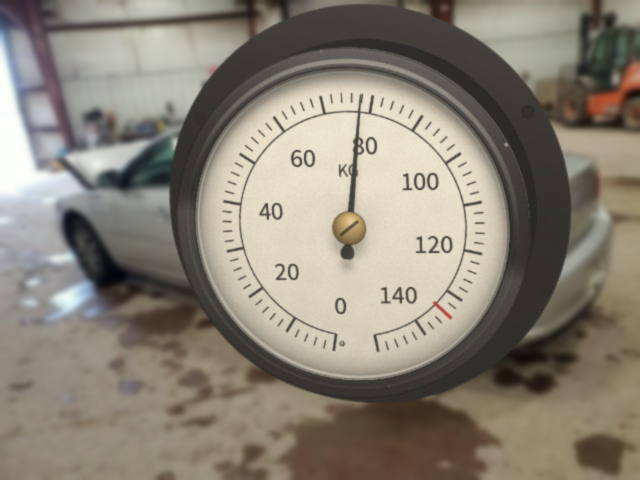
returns 78,kg
